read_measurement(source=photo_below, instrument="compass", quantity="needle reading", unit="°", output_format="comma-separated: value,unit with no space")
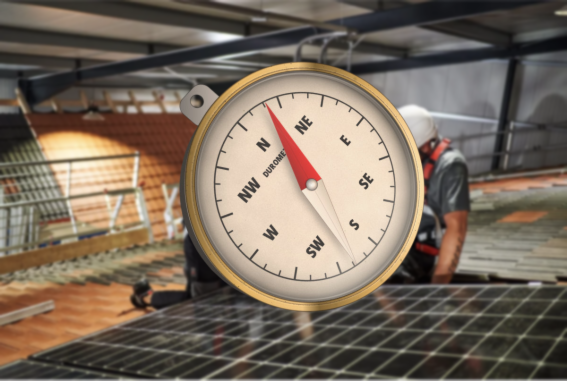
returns 20,°
